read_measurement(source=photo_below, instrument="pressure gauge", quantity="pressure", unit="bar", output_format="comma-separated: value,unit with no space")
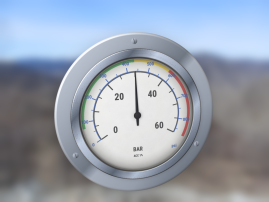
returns 30,bar
